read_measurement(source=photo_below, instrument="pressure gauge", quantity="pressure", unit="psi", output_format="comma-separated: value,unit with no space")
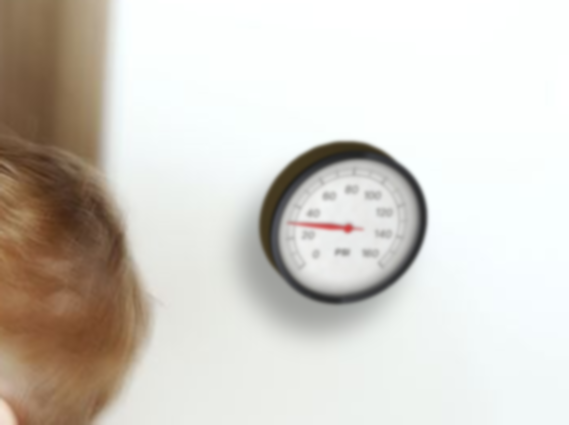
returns 30,psi
